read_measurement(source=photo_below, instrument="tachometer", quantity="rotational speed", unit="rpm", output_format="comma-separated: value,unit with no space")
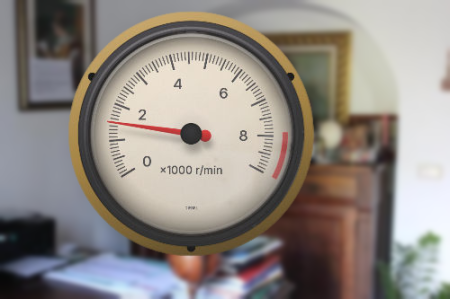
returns 1500,rpm
